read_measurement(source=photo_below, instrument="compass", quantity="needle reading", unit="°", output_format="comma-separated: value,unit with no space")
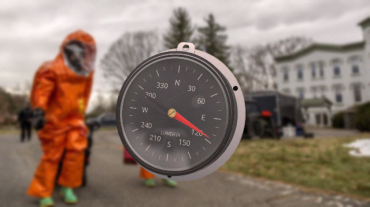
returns 115,°
